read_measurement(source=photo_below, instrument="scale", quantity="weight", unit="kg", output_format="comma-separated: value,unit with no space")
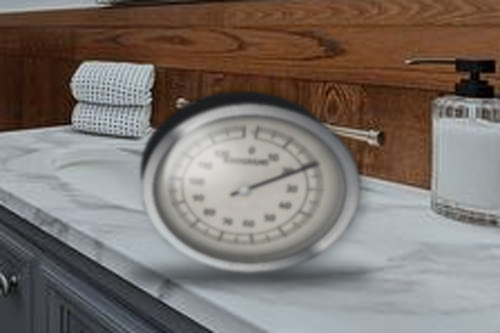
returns 20,kg
